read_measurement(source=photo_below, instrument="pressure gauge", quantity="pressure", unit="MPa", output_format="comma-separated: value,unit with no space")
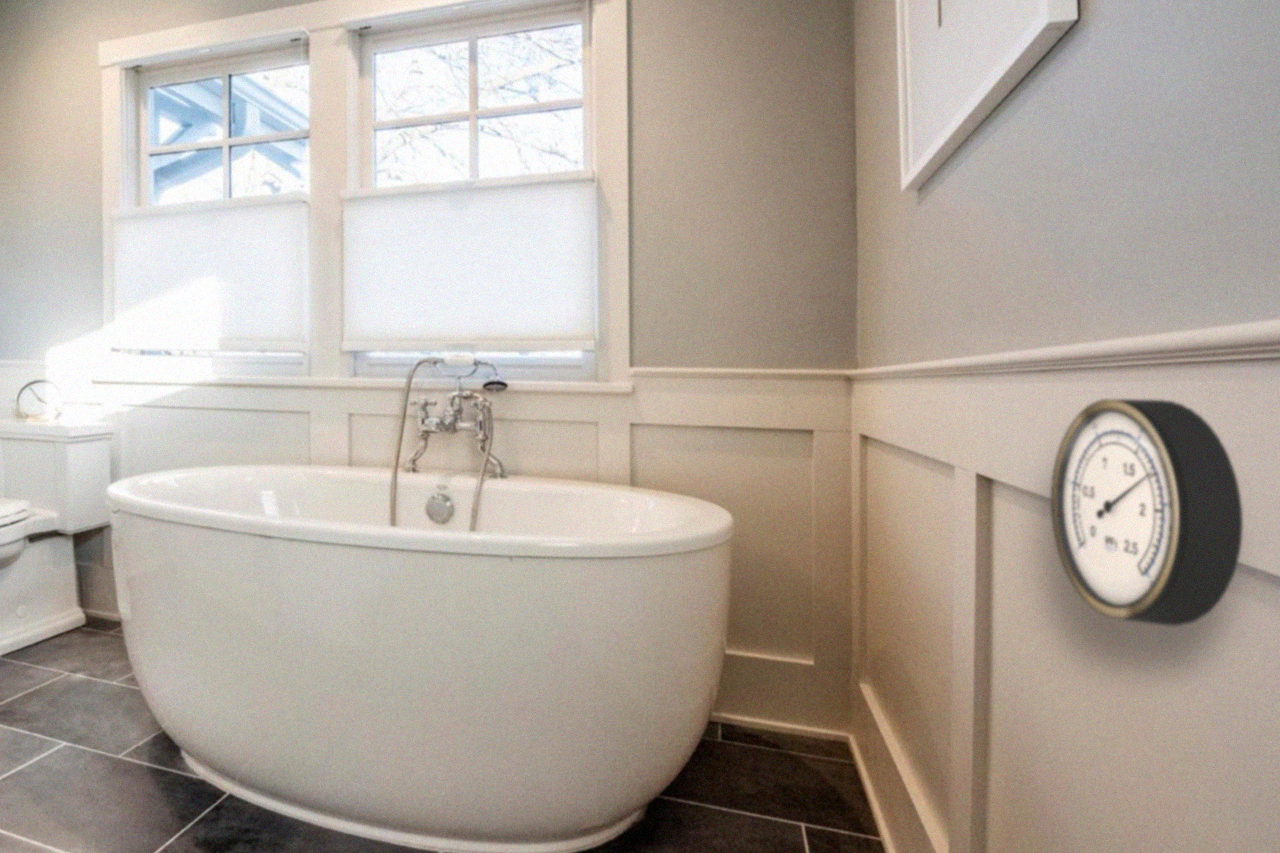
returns 1.75,MPa
